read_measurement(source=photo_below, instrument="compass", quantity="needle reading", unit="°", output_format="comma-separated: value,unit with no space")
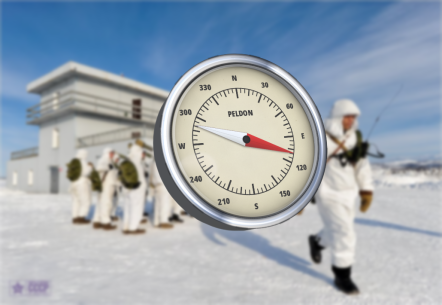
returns 110,°
